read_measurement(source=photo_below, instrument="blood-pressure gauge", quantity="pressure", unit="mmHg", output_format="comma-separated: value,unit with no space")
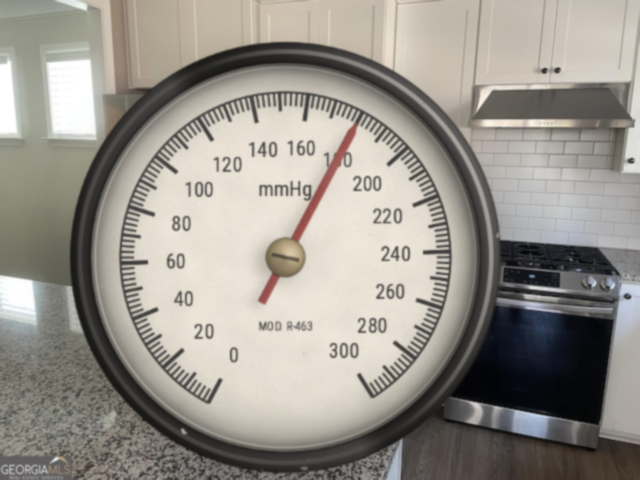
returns 180,mmHg
